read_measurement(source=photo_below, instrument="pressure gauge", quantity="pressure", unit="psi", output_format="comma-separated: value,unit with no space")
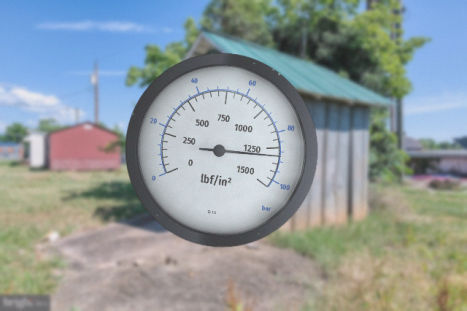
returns 1300,psi
